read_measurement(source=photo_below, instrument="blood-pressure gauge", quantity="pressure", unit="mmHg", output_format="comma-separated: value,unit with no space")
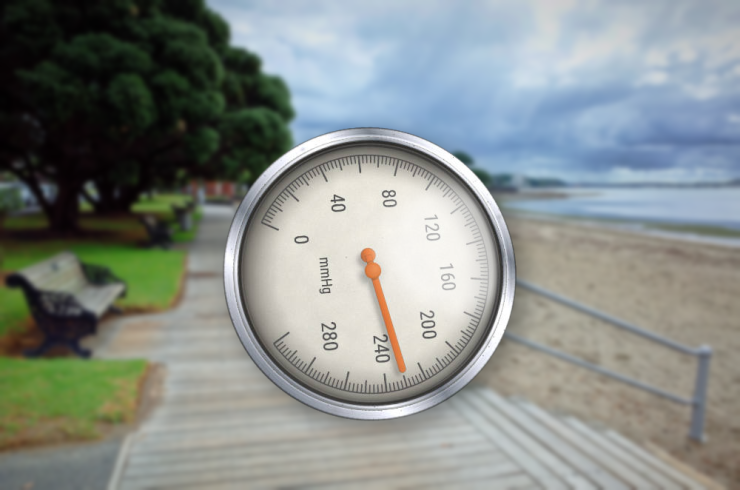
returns 230,mmHg
